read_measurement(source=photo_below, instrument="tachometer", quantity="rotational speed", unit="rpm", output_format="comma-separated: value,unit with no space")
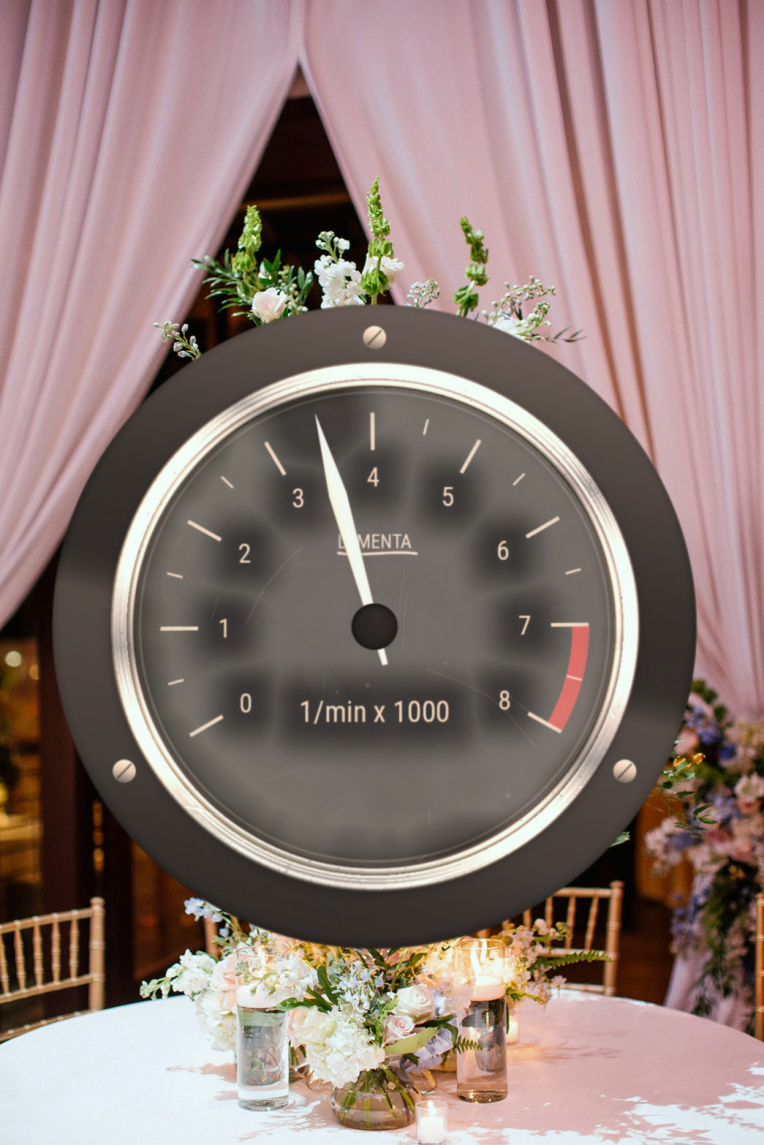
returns 3500,rpm
